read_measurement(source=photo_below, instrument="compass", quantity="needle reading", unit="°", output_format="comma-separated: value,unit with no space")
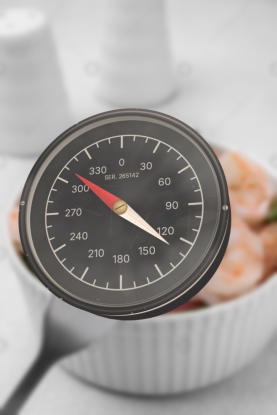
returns 310,°
